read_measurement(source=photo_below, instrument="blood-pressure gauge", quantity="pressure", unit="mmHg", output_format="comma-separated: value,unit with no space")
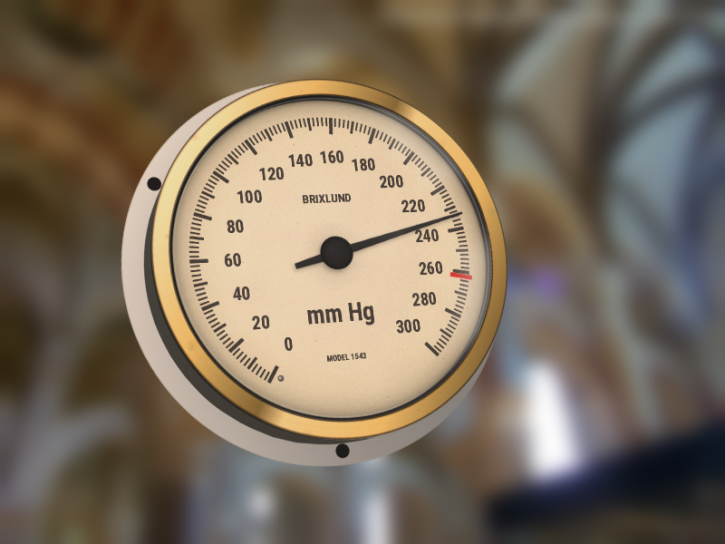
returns 234,mmHg
